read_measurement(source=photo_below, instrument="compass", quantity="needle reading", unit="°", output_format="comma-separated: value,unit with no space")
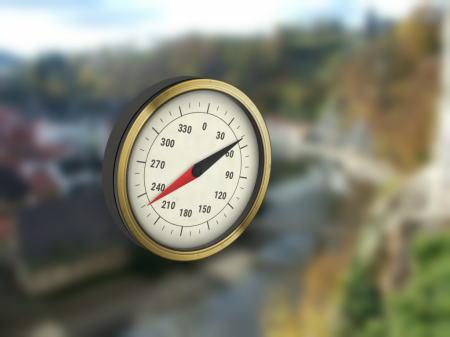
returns 230,°
